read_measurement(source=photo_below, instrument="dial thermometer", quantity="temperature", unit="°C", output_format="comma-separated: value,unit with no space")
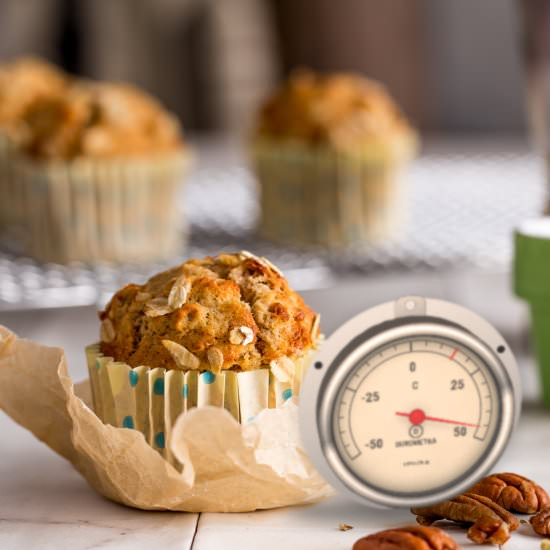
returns 45,°C
